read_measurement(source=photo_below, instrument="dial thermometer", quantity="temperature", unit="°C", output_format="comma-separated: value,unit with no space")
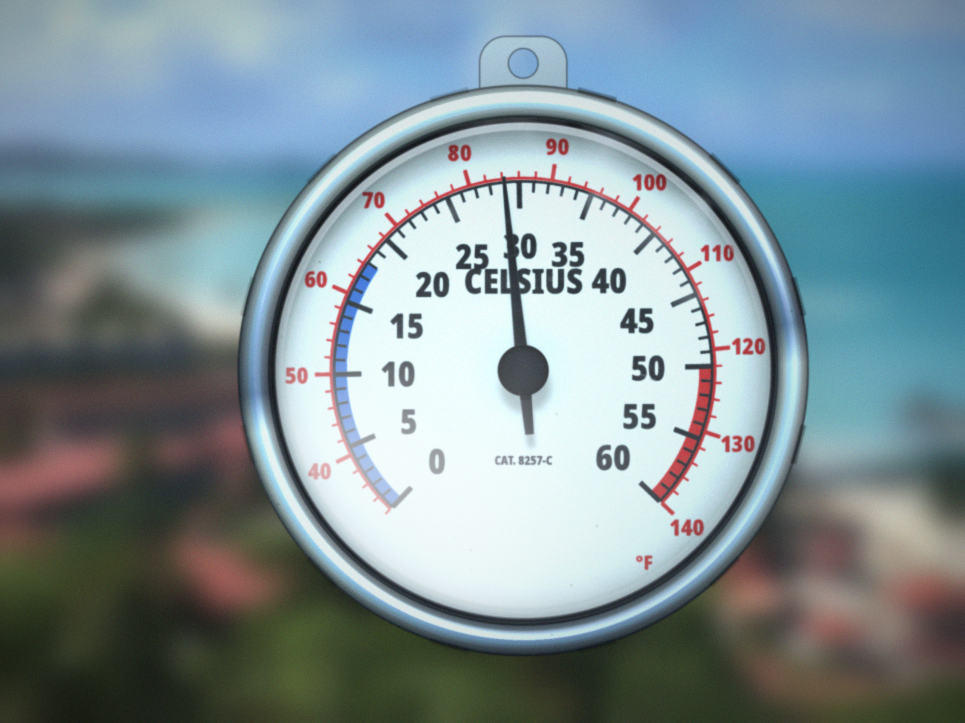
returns 29,°C
